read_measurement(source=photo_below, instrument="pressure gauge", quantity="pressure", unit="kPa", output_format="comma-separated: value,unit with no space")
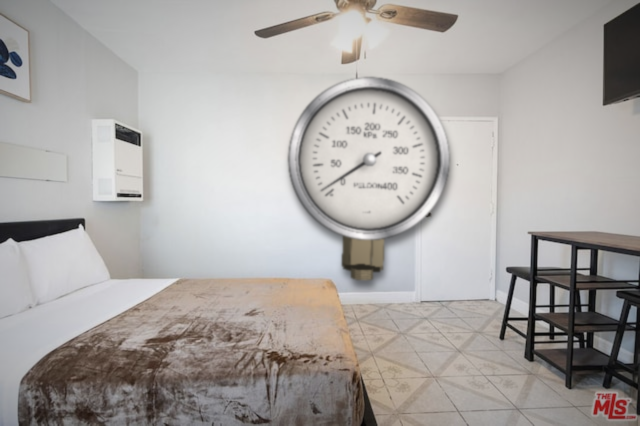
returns 10,kPa
